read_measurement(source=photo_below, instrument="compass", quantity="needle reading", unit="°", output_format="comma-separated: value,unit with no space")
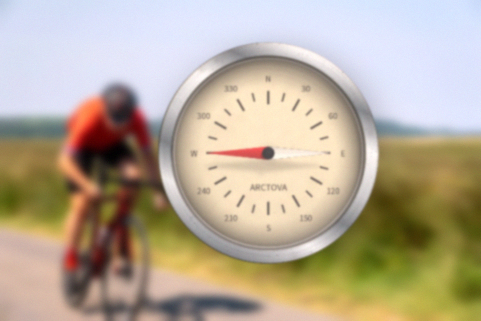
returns 270,°
